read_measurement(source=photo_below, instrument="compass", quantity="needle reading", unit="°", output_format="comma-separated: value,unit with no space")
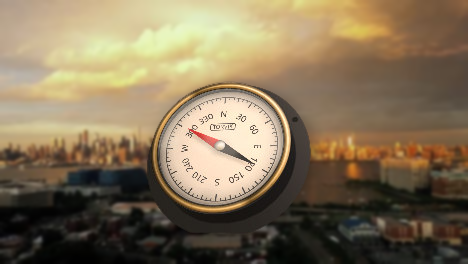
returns 300,°
